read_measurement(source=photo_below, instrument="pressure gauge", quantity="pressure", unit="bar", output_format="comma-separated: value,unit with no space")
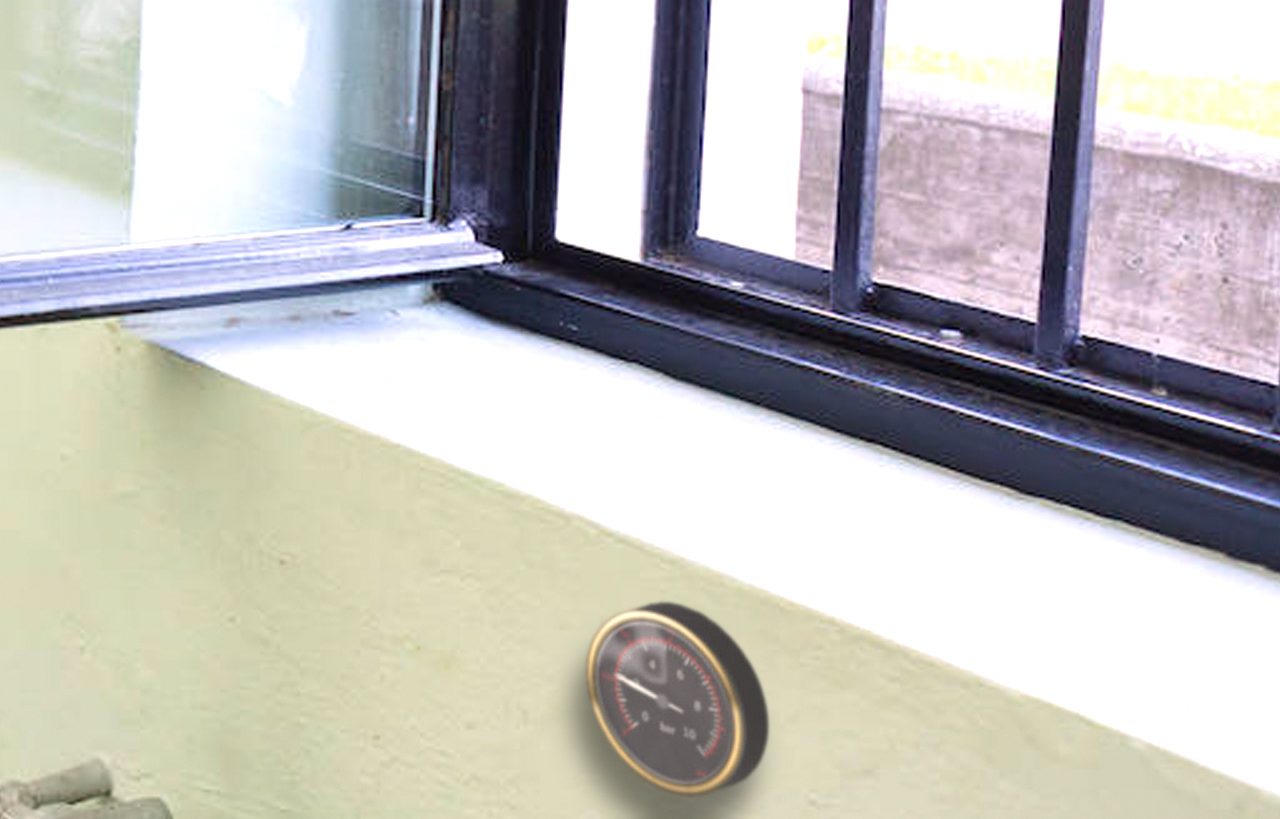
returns 2,bar
